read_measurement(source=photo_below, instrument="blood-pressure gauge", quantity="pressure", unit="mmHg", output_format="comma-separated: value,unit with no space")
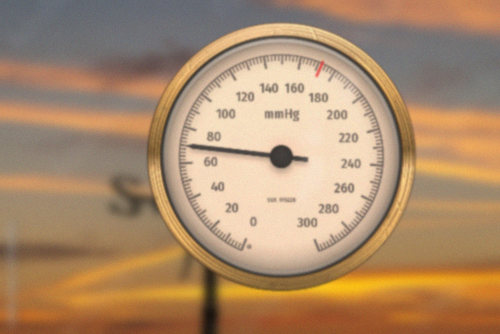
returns 70,mmHg
